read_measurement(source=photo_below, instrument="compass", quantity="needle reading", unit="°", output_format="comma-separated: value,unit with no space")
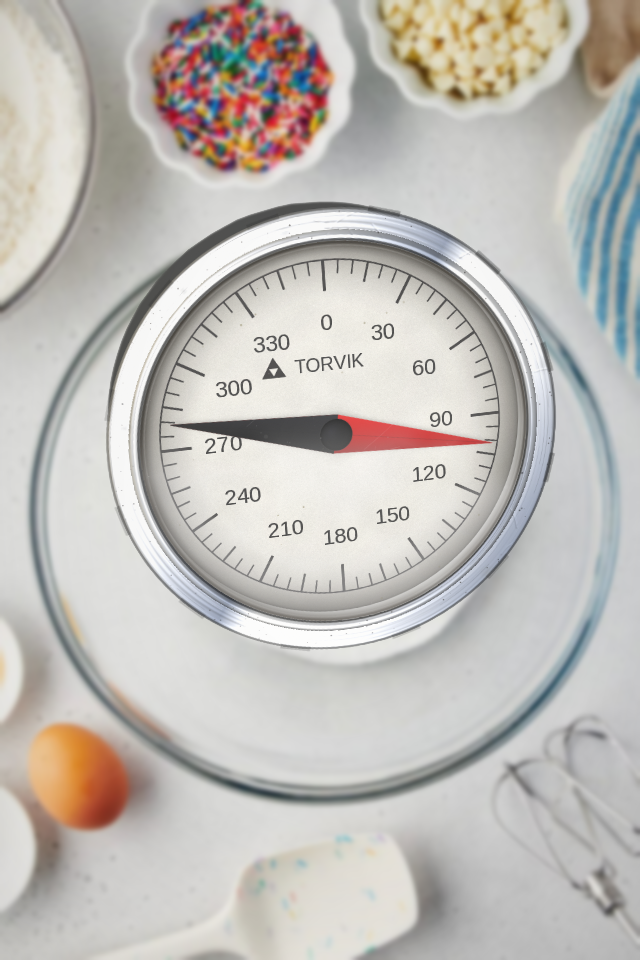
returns 100,°
